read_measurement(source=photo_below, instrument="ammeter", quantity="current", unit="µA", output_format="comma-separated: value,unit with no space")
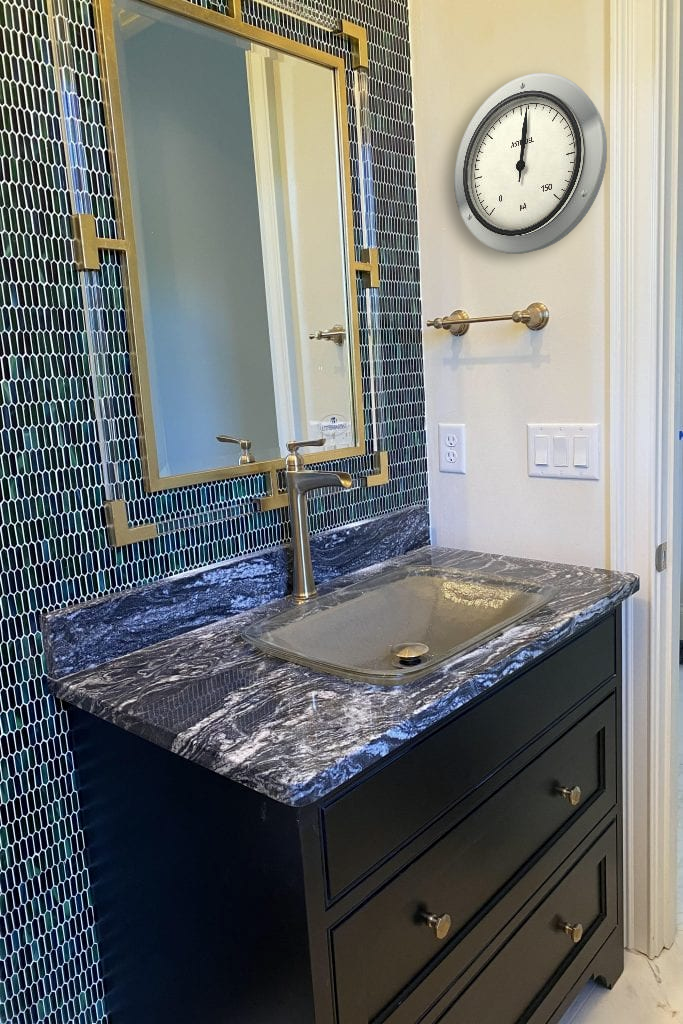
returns 80,µA
